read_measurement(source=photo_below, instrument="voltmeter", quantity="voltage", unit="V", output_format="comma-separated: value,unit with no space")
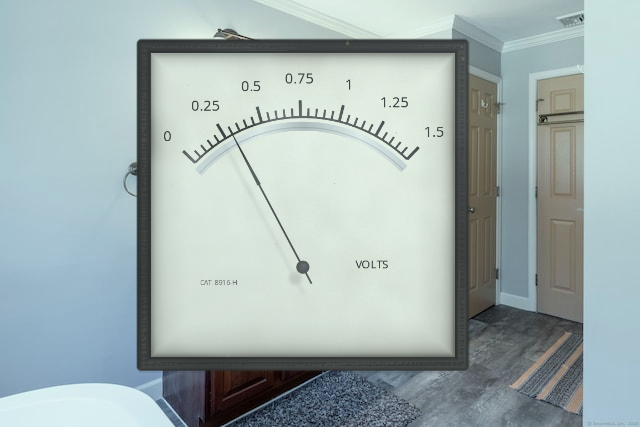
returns 0.3,V
